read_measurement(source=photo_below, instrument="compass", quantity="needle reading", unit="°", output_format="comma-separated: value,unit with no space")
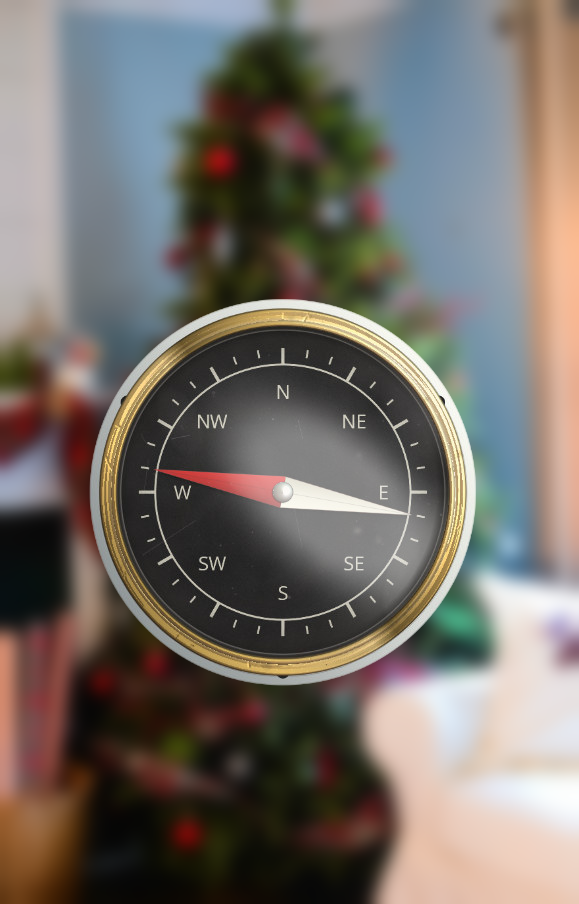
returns 280,°
